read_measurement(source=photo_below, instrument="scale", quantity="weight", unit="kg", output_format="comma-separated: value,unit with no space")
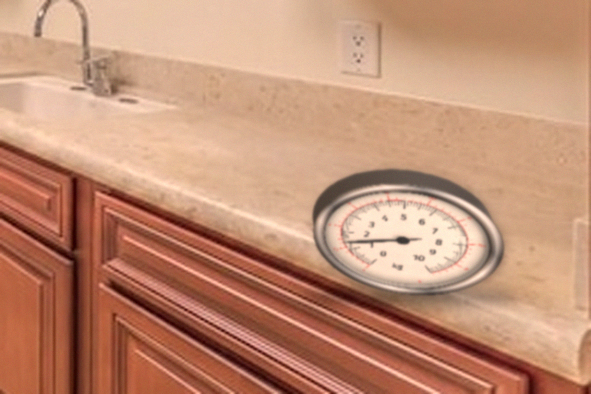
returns 1.5,kg
